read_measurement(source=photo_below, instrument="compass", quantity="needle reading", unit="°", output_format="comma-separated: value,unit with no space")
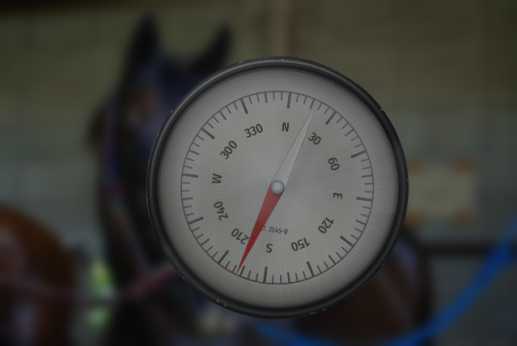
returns 197.5,°
